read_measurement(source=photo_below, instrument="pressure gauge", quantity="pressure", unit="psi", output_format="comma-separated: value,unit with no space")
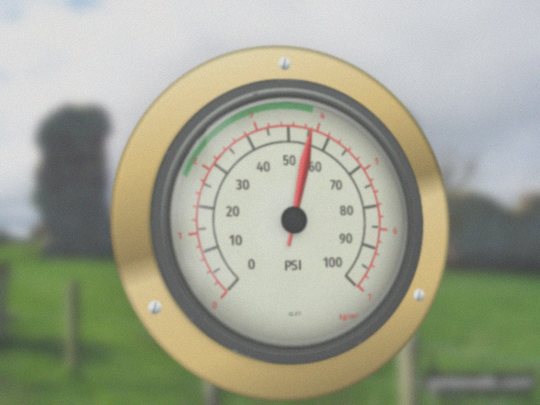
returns 55,psi
